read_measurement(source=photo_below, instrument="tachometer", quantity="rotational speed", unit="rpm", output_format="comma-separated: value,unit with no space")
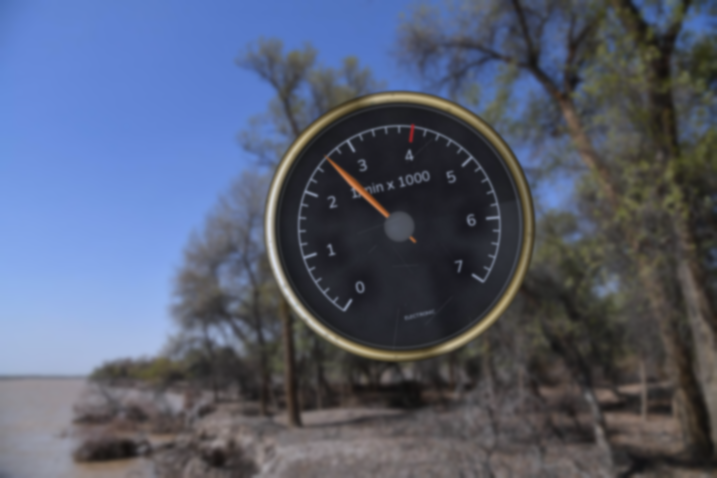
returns 2600,rpm
